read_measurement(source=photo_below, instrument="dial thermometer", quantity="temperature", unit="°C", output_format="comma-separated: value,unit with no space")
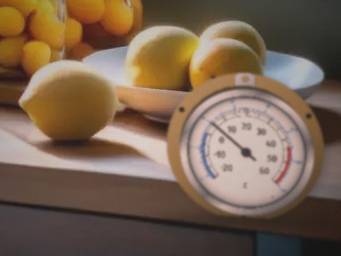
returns 5,°C
